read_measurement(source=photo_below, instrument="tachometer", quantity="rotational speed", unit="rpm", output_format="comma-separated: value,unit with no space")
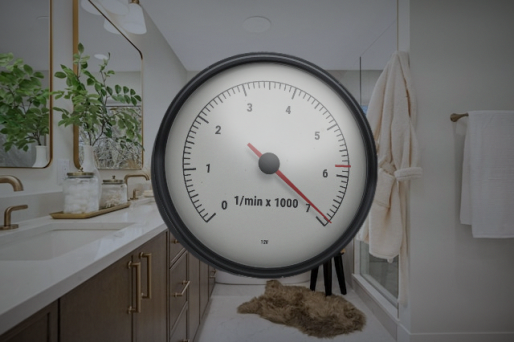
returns 6900,rpm
